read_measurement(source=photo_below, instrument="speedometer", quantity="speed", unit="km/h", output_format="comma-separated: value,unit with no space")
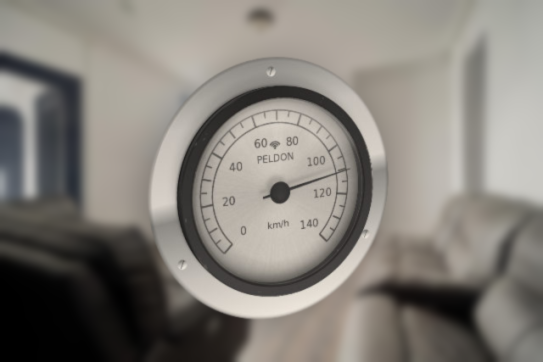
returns 110,km/h
